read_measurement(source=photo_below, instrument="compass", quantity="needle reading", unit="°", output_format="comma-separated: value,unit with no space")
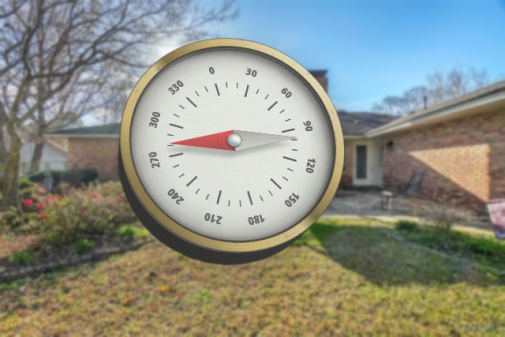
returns 280,°
